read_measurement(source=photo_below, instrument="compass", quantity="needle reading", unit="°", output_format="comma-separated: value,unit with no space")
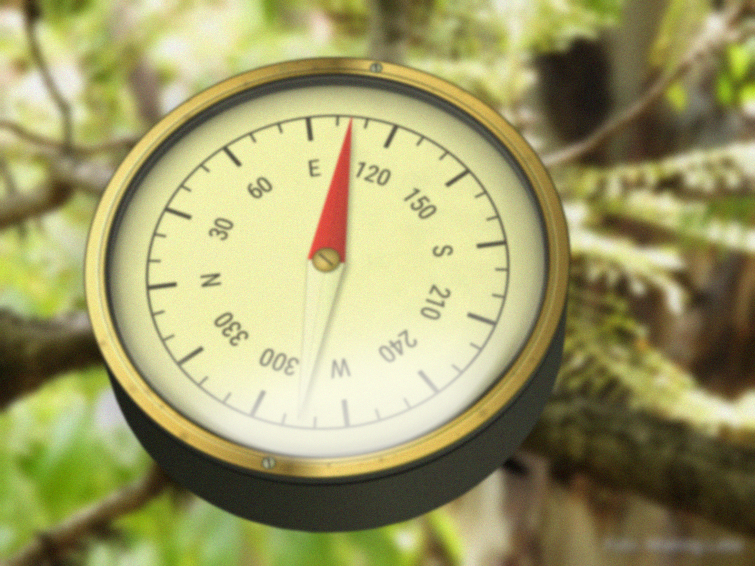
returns 105,°
